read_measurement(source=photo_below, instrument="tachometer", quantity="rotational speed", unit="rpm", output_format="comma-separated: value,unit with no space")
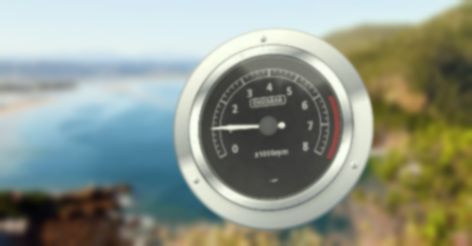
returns 1000,rpm
